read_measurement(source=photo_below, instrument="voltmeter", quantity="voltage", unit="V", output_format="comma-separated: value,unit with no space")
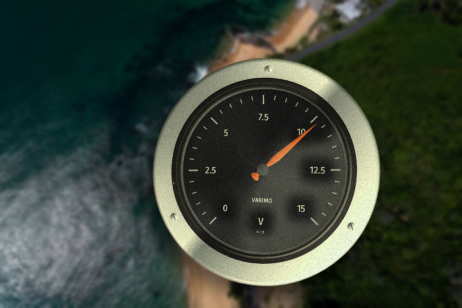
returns 10.25,V
